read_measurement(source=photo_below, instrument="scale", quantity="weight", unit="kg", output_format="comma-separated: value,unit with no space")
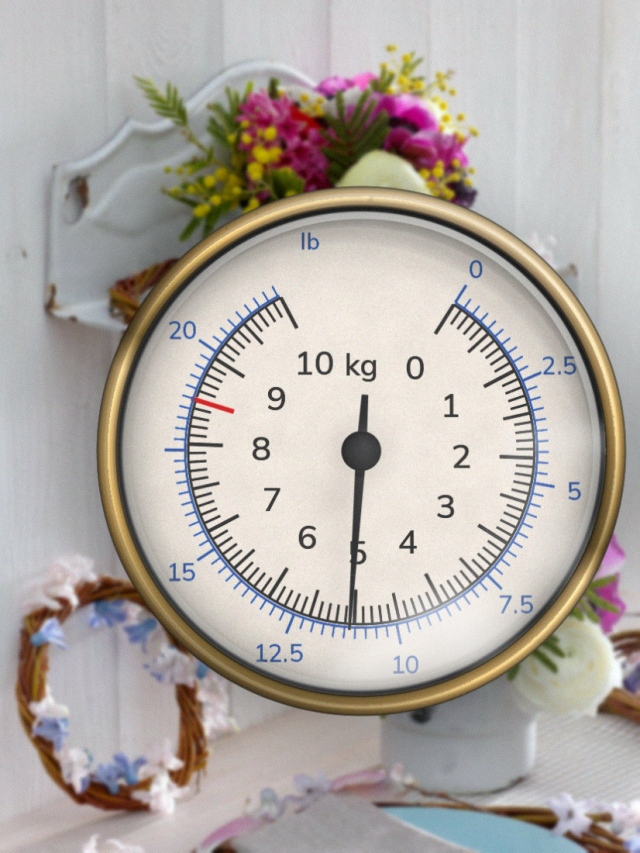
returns 5.05,kg
